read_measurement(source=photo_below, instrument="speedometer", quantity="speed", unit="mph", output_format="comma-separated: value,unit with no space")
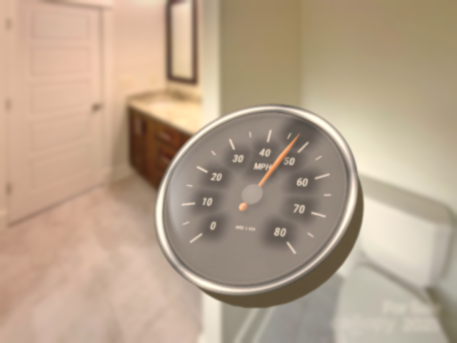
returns 47.5,mph
